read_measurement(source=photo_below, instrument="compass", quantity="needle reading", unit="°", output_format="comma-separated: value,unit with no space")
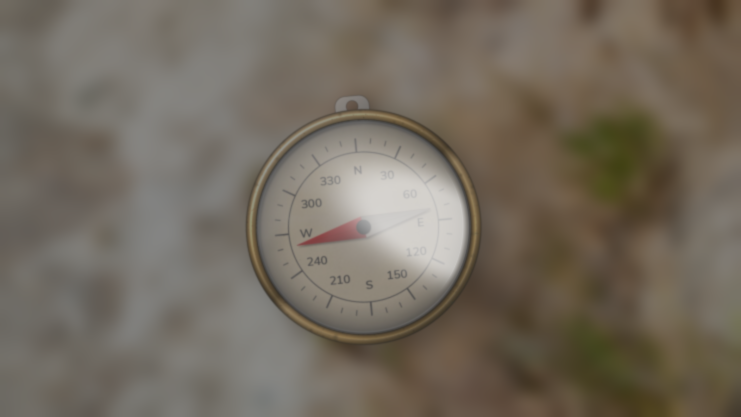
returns 260,°
